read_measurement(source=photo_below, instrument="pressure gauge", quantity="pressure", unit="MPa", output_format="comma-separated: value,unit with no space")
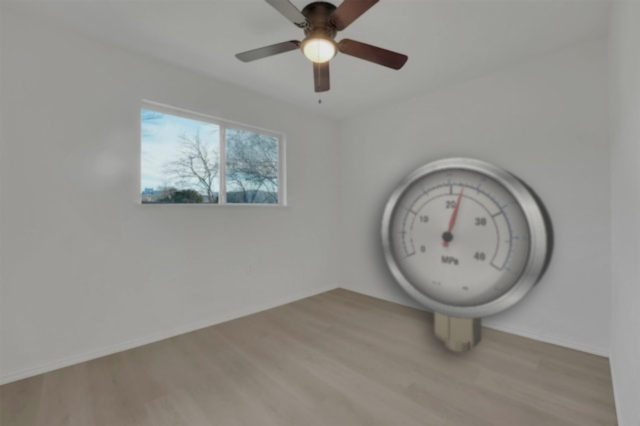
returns 22.5,MPa
